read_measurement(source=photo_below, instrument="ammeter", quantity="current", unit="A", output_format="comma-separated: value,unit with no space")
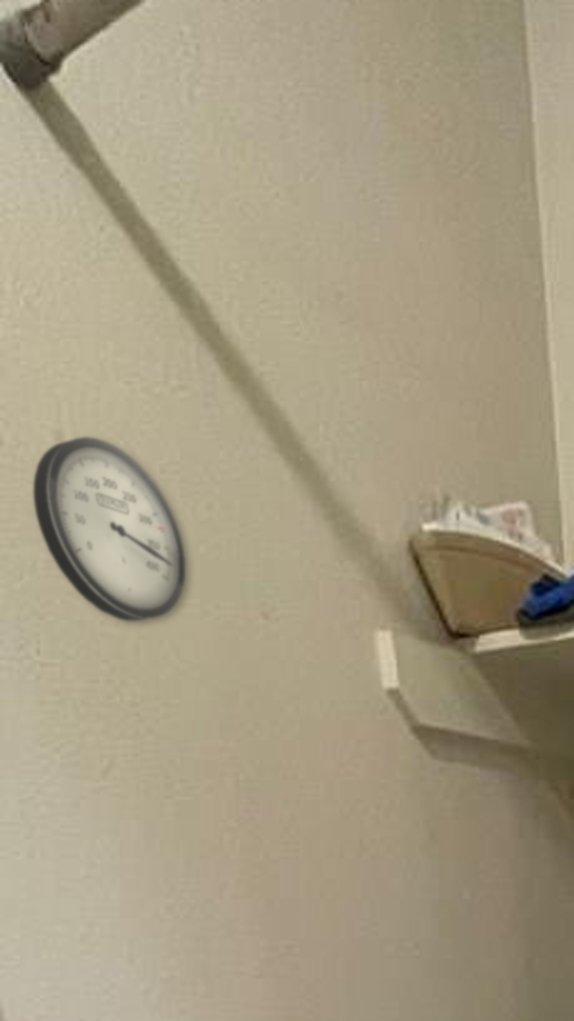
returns 375,A
